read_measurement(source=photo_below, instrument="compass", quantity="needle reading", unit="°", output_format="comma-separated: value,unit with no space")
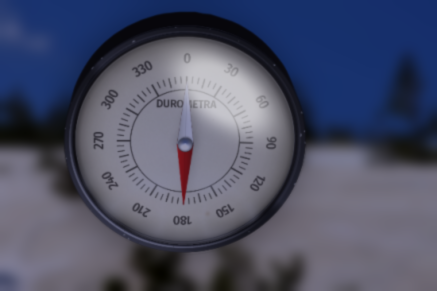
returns 180,°
